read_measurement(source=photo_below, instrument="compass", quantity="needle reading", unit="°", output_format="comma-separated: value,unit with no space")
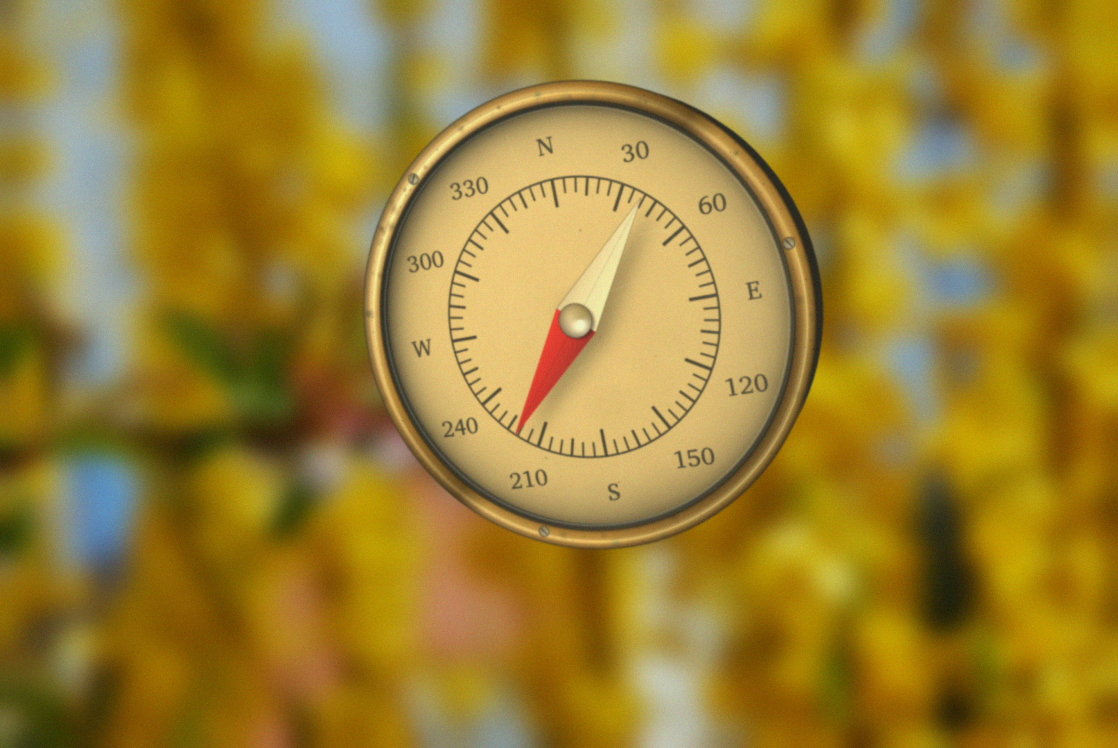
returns 220,°
